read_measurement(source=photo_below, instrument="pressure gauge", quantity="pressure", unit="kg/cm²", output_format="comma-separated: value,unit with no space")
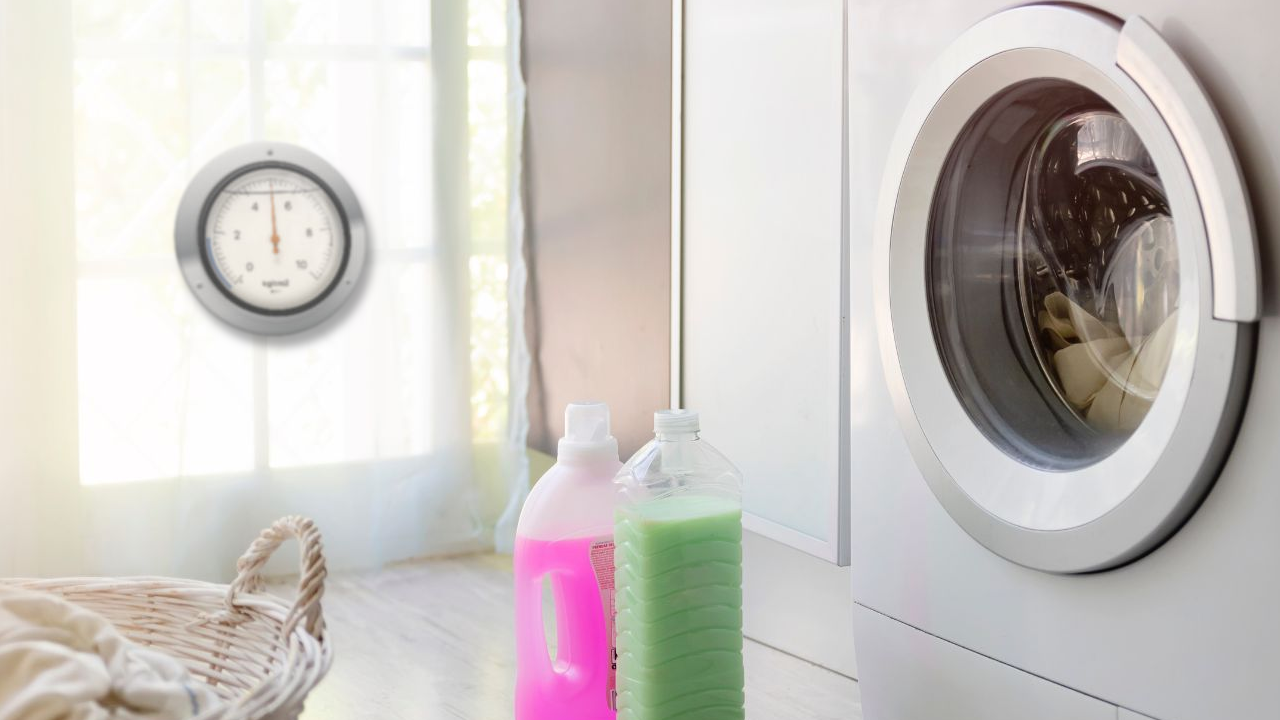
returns 5,kg/cm²
